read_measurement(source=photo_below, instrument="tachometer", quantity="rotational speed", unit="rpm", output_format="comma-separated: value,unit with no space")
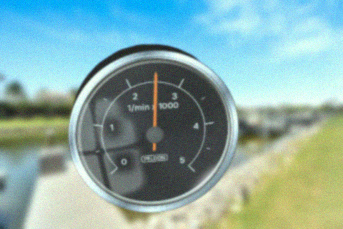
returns 2500,rpm
